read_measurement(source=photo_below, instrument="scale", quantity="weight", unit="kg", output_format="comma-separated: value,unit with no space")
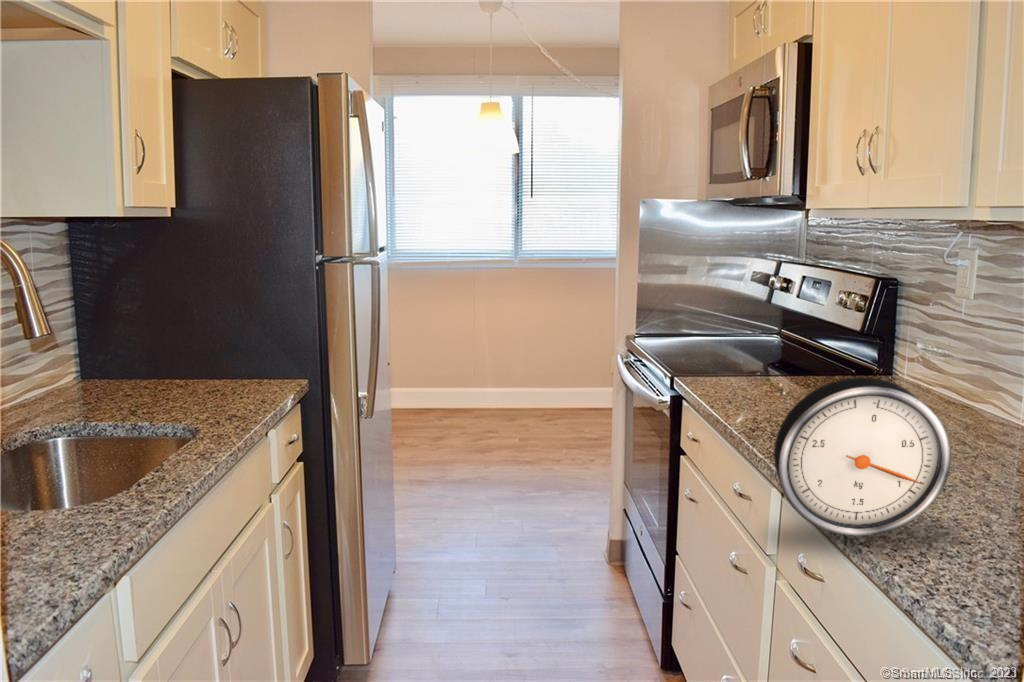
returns 0.9,kg
